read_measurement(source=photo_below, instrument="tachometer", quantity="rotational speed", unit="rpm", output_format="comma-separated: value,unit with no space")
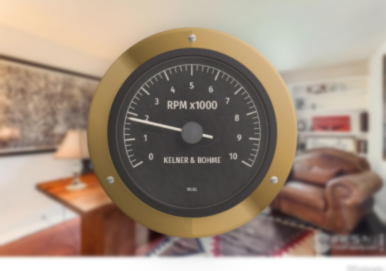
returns 1800,rpm
